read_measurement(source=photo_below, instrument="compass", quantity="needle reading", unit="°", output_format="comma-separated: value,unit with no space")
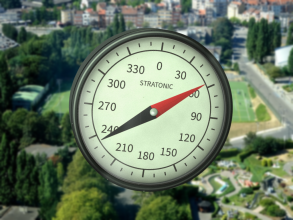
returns 55,°
